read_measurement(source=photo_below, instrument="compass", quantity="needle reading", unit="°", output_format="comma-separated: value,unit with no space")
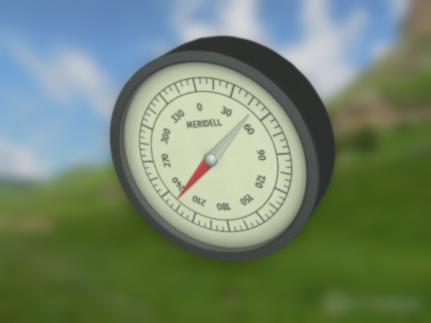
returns 230,°
